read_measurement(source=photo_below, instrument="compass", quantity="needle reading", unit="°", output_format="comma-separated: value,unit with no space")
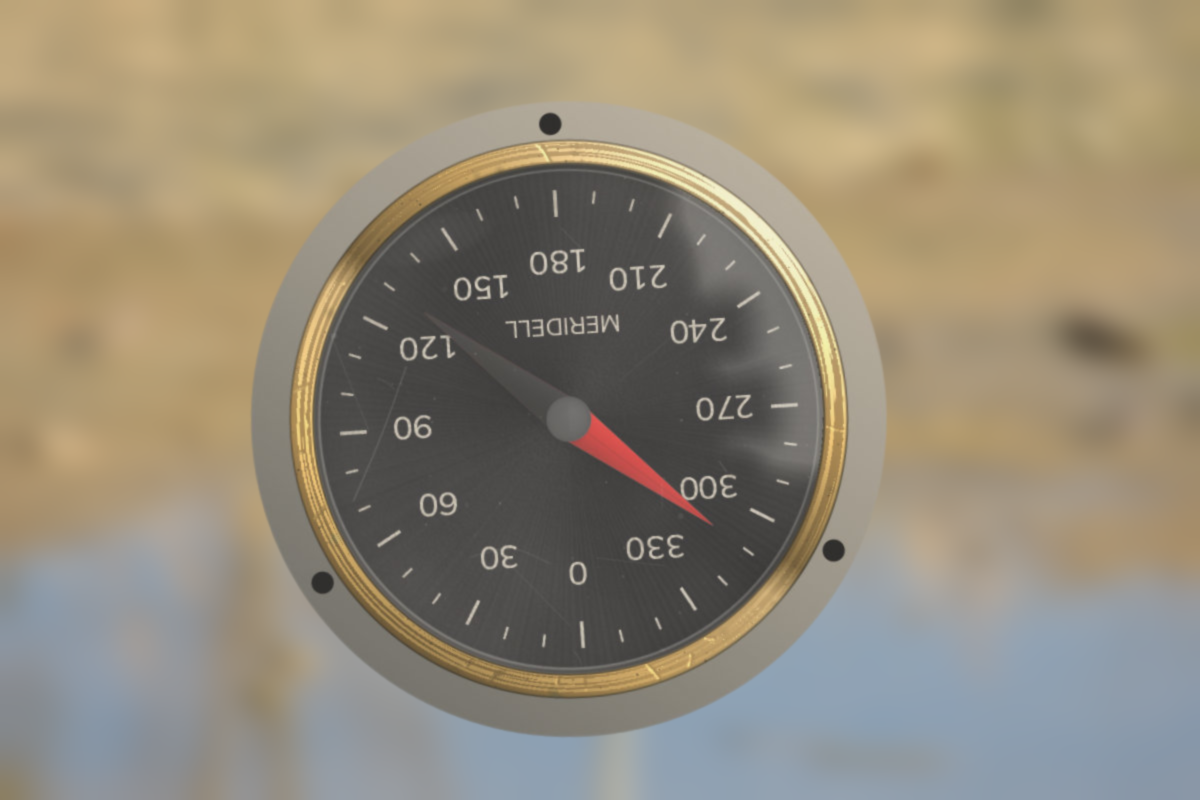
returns 310,°
